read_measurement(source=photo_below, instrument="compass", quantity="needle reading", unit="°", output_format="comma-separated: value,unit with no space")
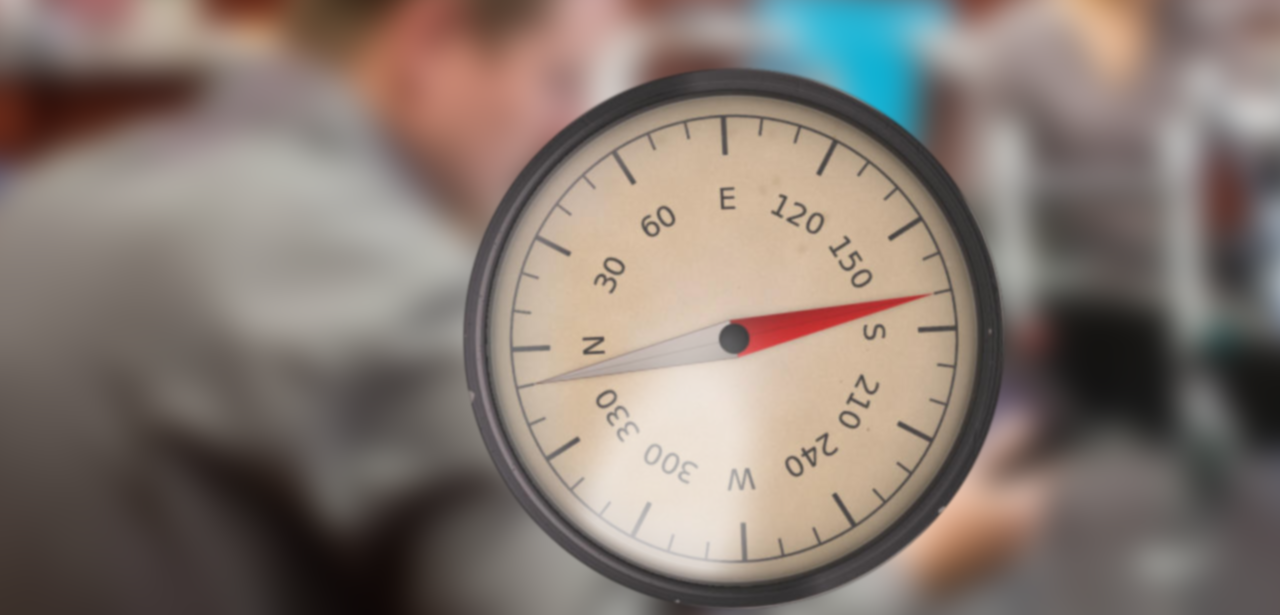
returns 170,°
